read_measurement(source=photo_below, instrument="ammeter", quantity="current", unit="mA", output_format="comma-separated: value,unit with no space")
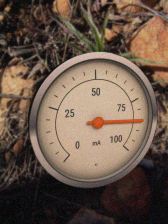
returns 85,mA
